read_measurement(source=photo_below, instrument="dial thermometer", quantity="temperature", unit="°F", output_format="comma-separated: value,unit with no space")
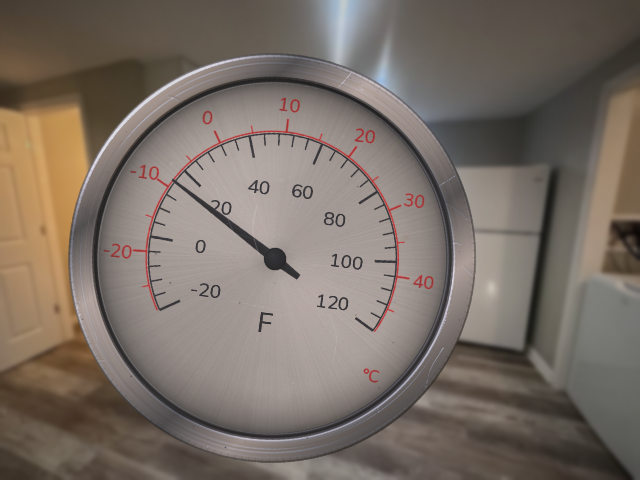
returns 16,°F
